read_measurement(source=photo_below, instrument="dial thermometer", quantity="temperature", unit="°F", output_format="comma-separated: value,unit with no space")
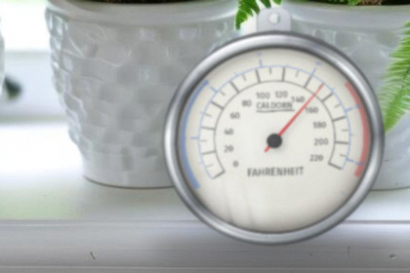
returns 150,°F
